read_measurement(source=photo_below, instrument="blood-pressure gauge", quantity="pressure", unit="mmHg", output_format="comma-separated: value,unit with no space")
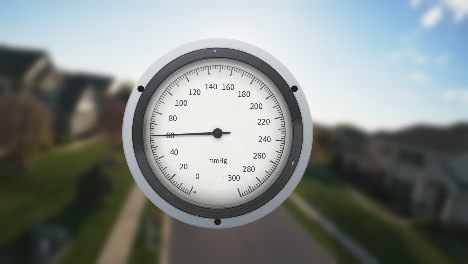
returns 60,mmHg
